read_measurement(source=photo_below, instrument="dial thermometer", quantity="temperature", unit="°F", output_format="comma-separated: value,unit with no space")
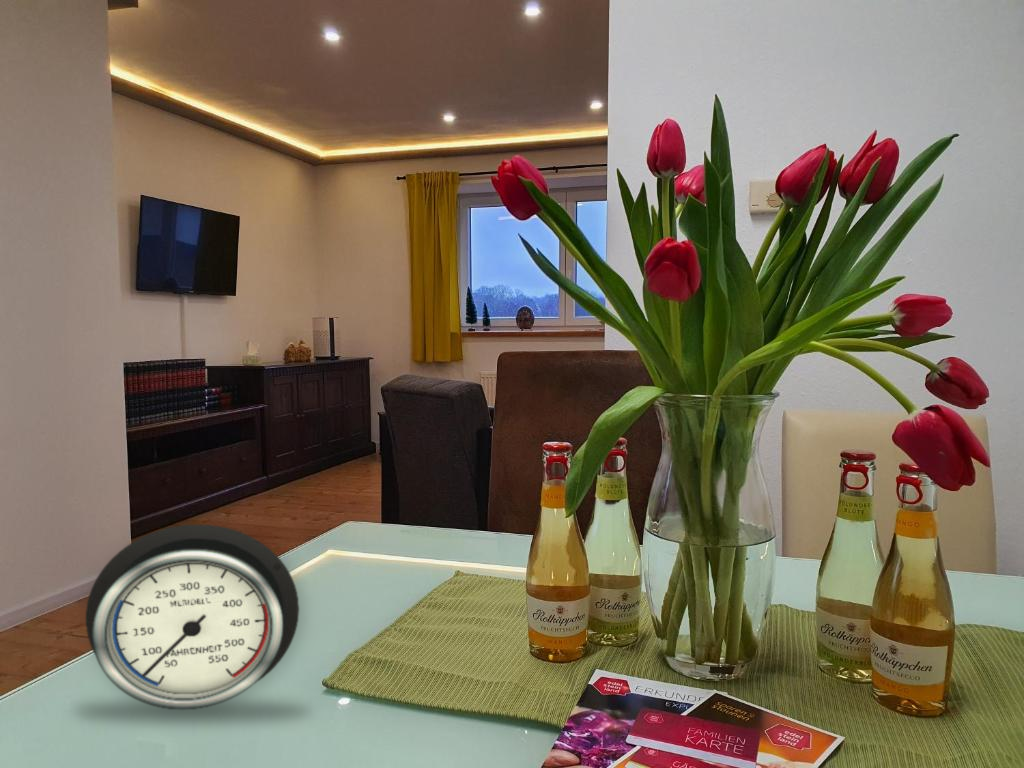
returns 75,°F
